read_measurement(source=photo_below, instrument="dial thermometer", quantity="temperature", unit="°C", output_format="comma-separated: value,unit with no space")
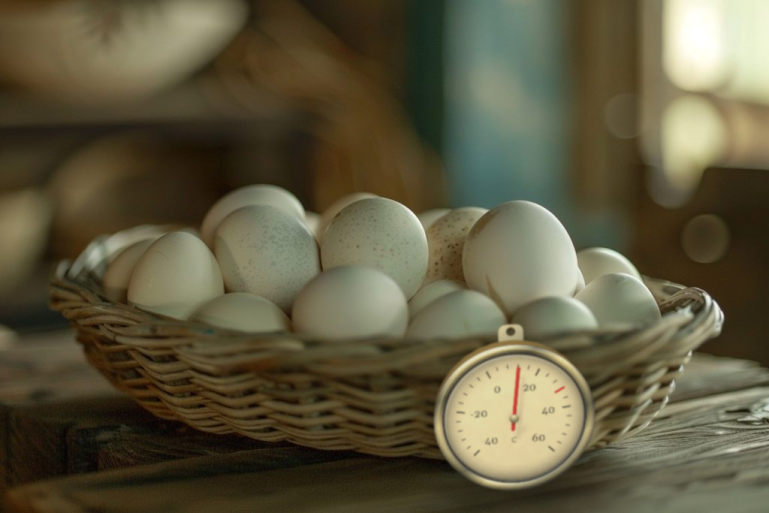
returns 12,°C
